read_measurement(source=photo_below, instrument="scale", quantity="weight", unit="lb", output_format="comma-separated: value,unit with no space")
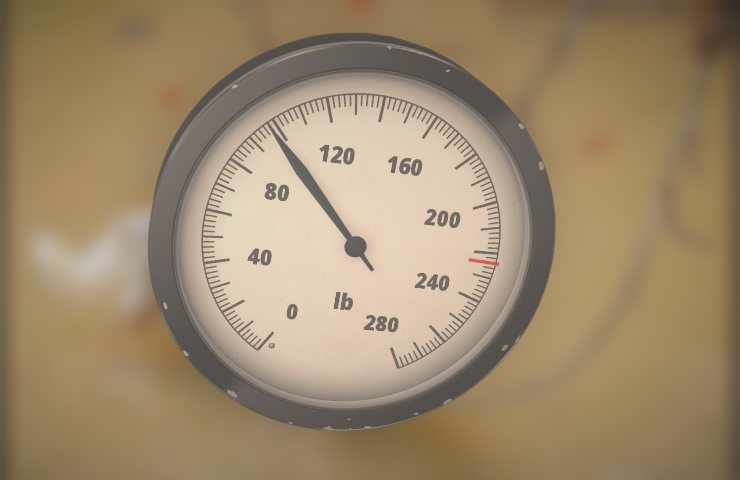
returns 98,lb
